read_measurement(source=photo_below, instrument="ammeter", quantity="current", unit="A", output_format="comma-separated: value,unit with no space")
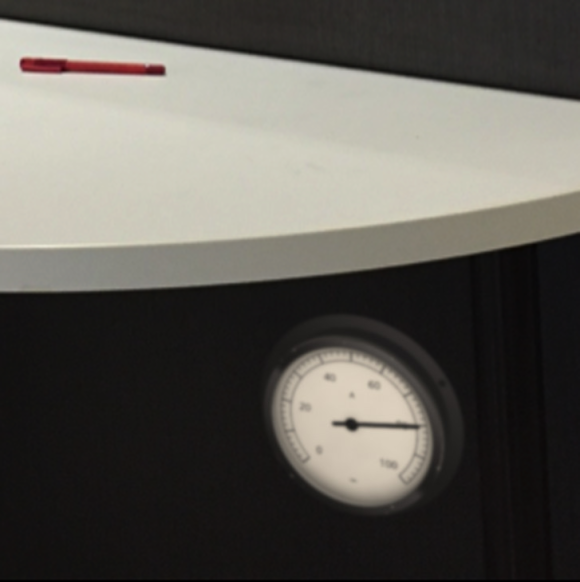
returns 80,A
